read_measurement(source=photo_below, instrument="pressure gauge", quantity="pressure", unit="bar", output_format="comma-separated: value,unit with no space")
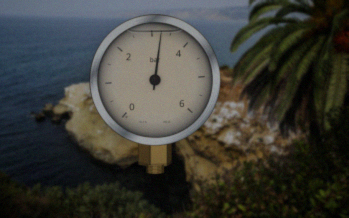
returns 3.25,bar
